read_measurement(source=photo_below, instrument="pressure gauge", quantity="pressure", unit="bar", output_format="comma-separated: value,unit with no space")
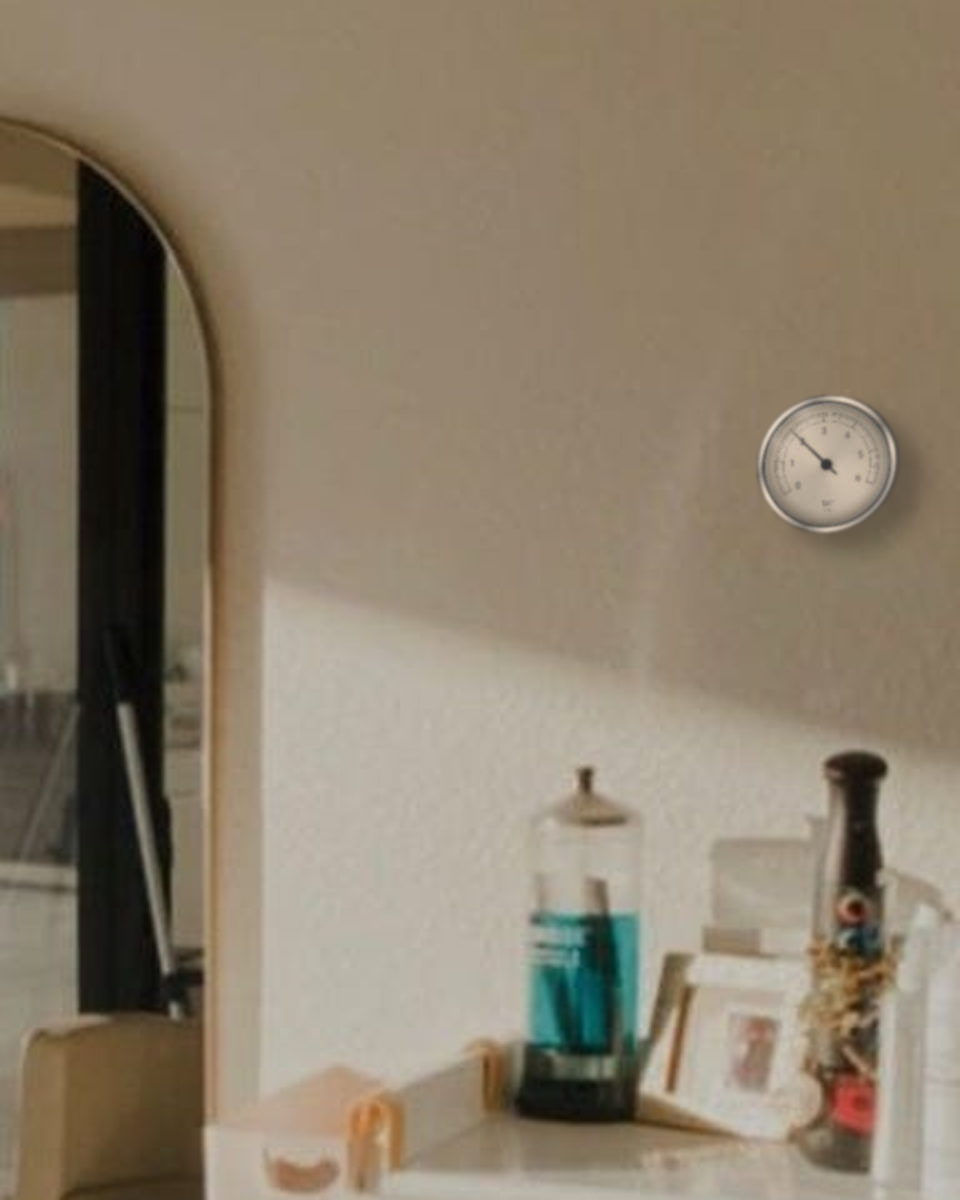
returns 2,bar
